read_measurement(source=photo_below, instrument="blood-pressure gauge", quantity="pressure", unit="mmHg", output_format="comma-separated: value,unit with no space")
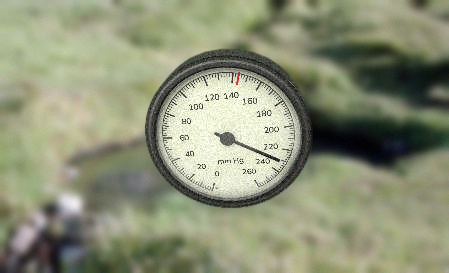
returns 230,mmHg
